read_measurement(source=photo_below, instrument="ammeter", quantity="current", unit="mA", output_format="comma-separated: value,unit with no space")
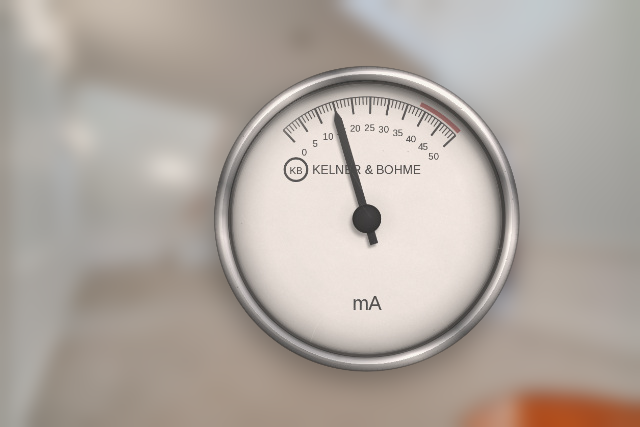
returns 15,mA
